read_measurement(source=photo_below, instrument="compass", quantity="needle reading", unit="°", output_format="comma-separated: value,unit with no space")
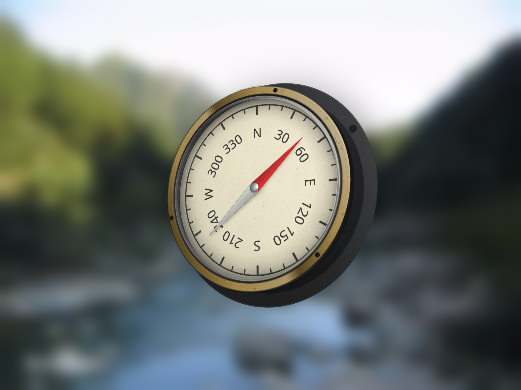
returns 50,°
